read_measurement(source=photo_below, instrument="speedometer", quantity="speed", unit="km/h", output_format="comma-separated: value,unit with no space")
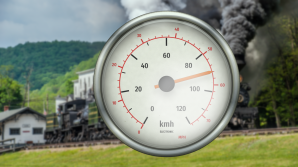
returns 90,km/h
